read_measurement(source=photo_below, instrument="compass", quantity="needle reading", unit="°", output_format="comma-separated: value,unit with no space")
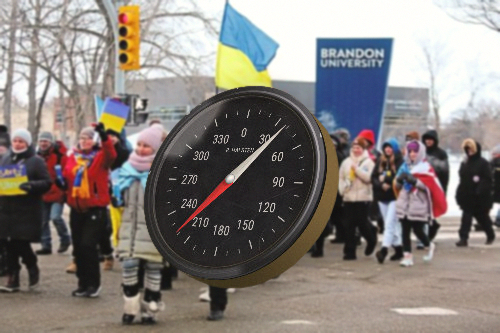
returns 220,°
